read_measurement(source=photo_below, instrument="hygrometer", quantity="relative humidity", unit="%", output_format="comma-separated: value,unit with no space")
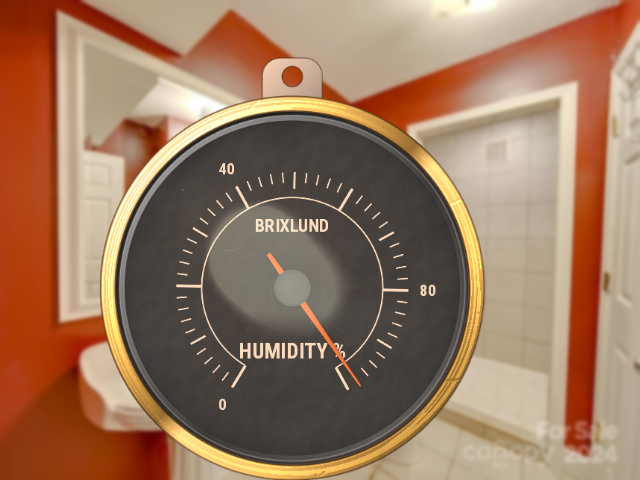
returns 98,%
